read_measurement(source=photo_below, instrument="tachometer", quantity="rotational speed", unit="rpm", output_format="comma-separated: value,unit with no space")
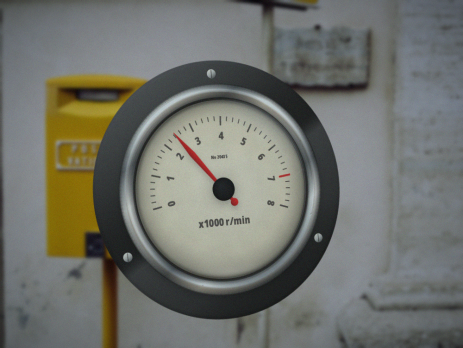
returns 2400,rpm
